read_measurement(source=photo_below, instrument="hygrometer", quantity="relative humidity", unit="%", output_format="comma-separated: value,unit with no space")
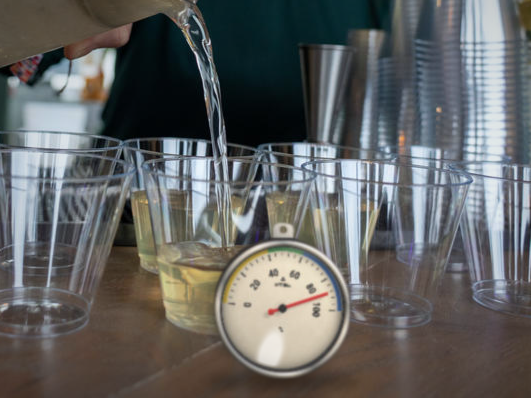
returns 88,%
